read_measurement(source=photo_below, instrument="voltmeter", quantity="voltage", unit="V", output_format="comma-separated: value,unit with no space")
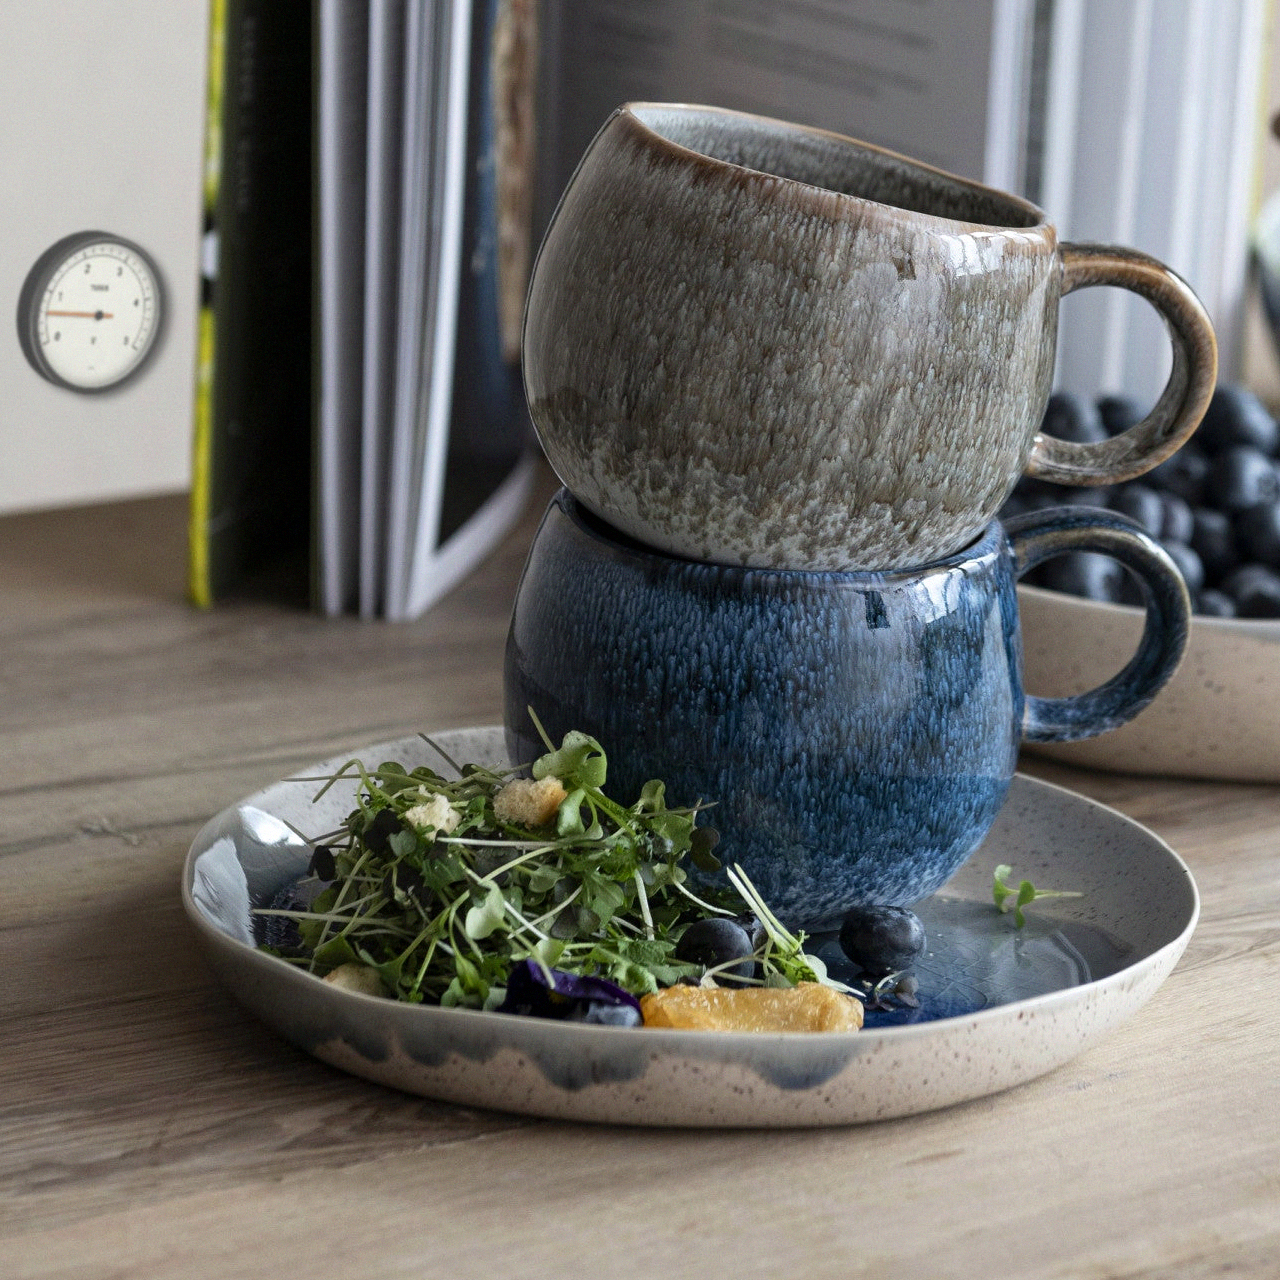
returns 0.6,V
